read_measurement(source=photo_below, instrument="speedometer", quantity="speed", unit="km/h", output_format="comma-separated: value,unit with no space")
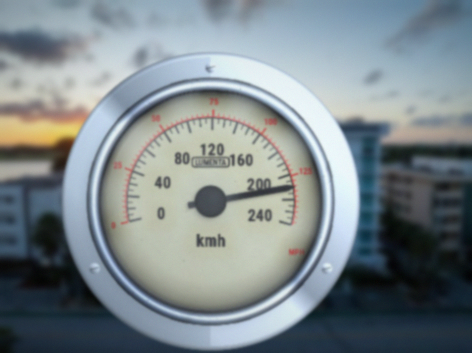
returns 210,km/h
